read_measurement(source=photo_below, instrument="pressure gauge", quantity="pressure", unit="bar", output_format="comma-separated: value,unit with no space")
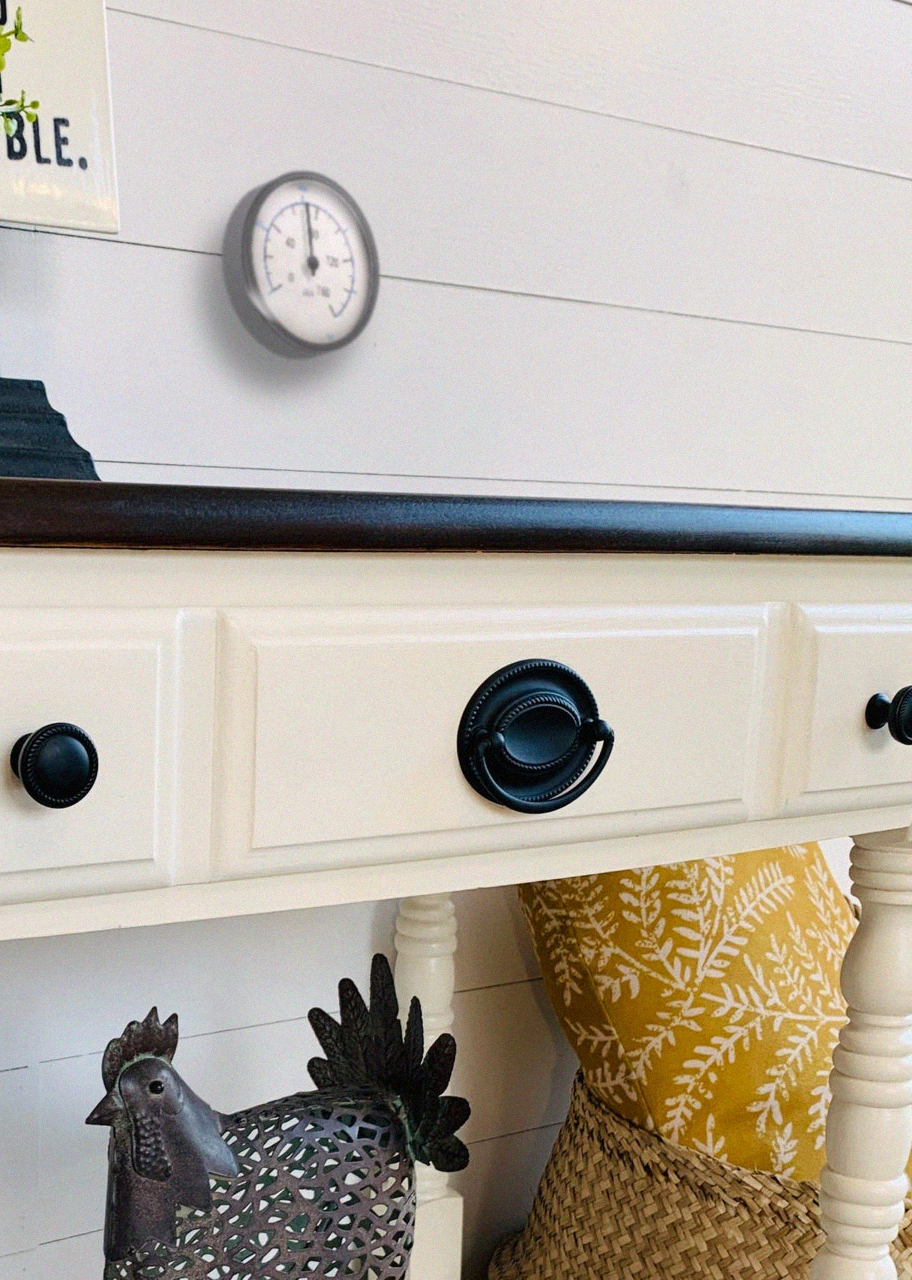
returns 70,bar
